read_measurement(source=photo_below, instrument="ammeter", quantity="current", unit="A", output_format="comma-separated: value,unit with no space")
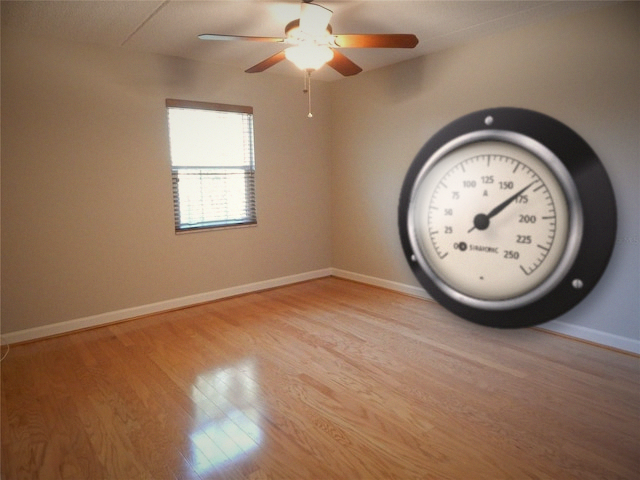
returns 170,A
